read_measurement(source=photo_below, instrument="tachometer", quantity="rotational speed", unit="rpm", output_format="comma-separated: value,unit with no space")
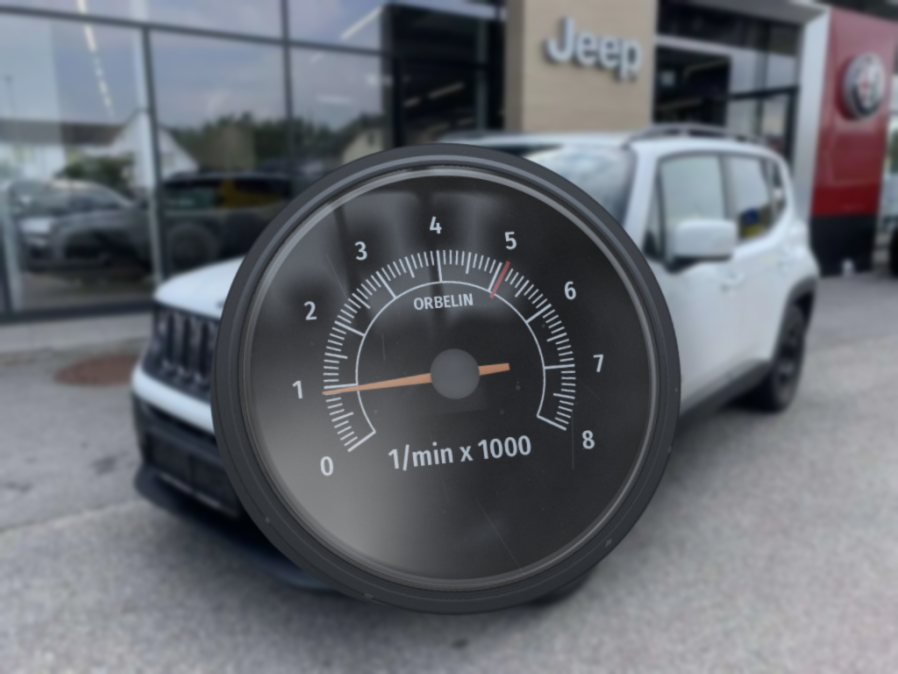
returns 900,rpm
